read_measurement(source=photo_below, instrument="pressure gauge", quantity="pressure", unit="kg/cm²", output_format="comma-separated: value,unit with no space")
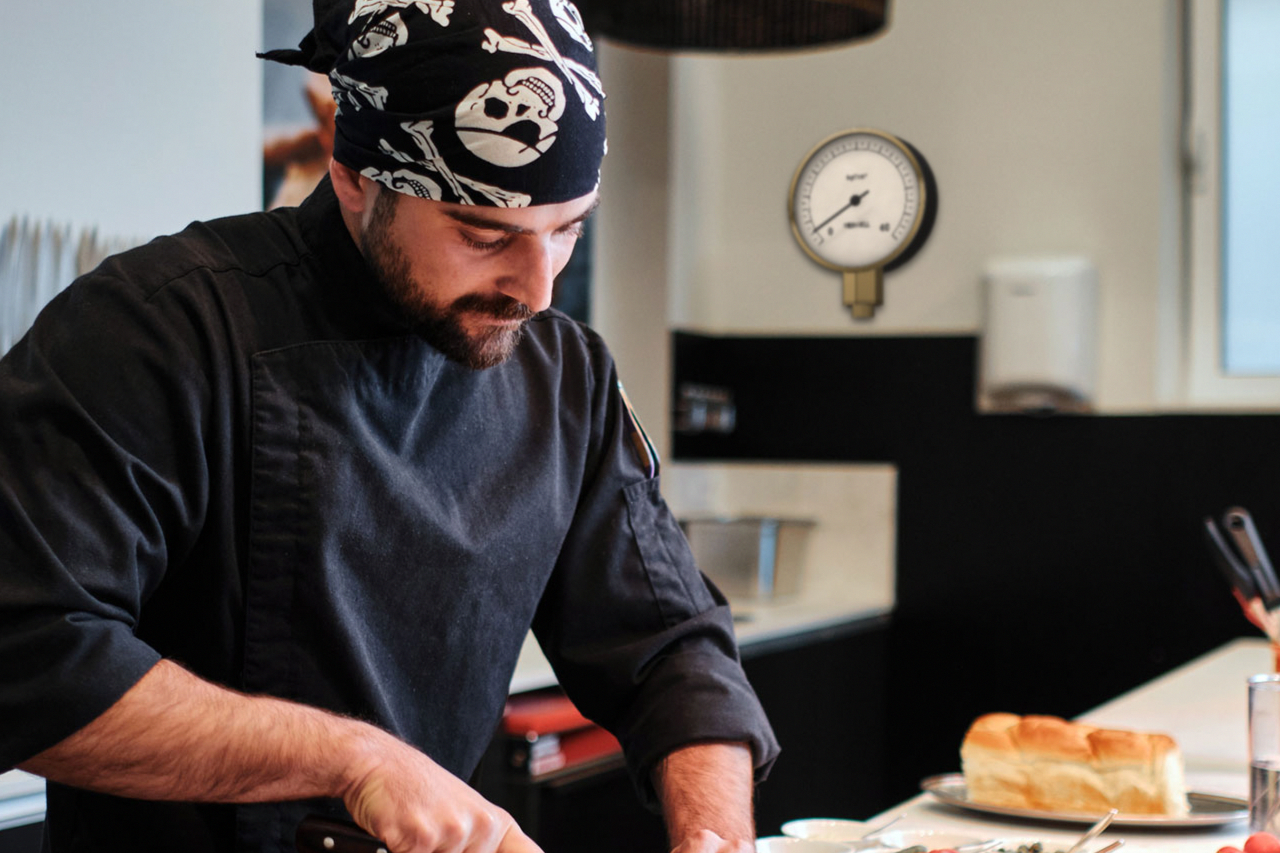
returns 2,kg/cm²
